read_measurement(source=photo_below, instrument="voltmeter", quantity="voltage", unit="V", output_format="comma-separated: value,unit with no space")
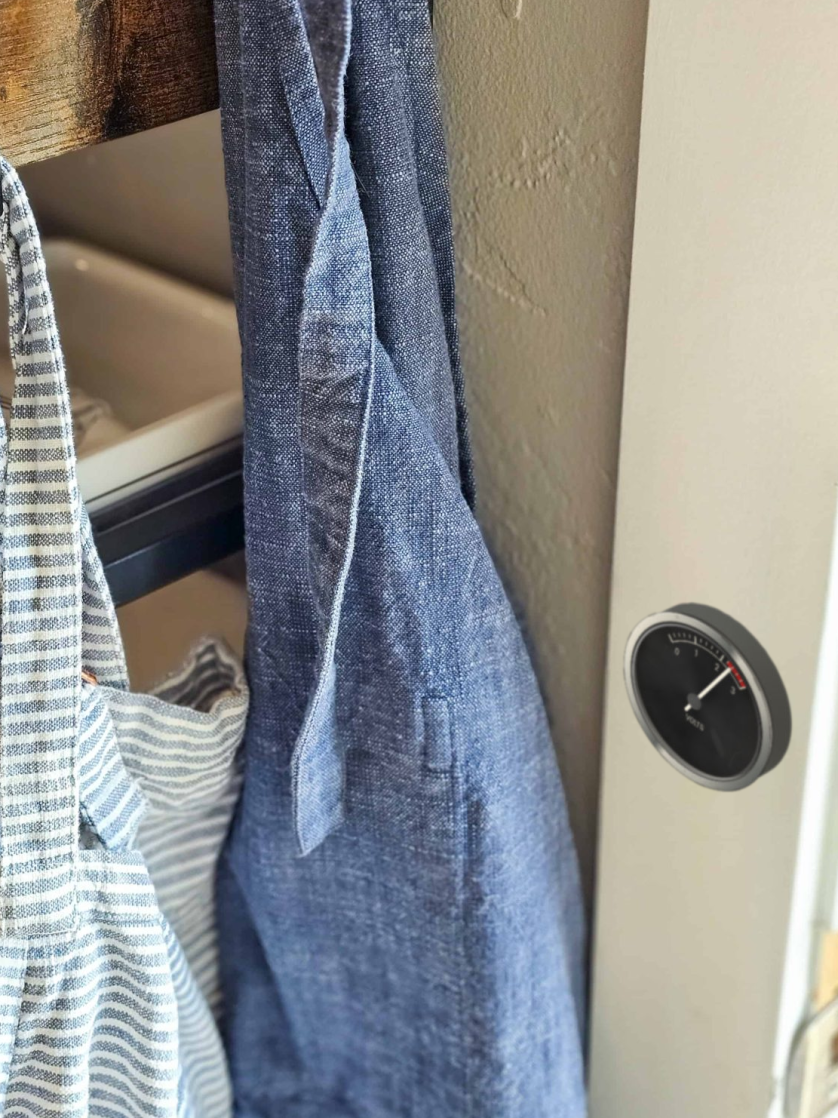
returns 2.4,V
